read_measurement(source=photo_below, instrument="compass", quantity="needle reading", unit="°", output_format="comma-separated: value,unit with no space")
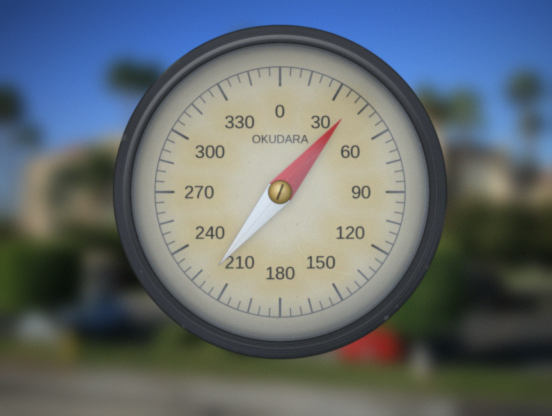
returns 40,°
